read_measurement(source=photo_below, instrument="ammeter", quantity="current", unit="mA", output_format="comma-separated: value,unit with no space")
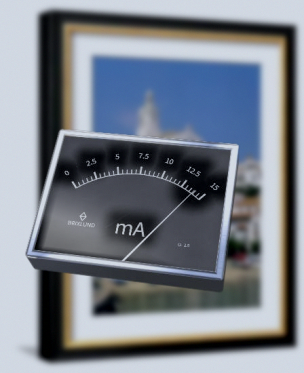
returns 14,mA
